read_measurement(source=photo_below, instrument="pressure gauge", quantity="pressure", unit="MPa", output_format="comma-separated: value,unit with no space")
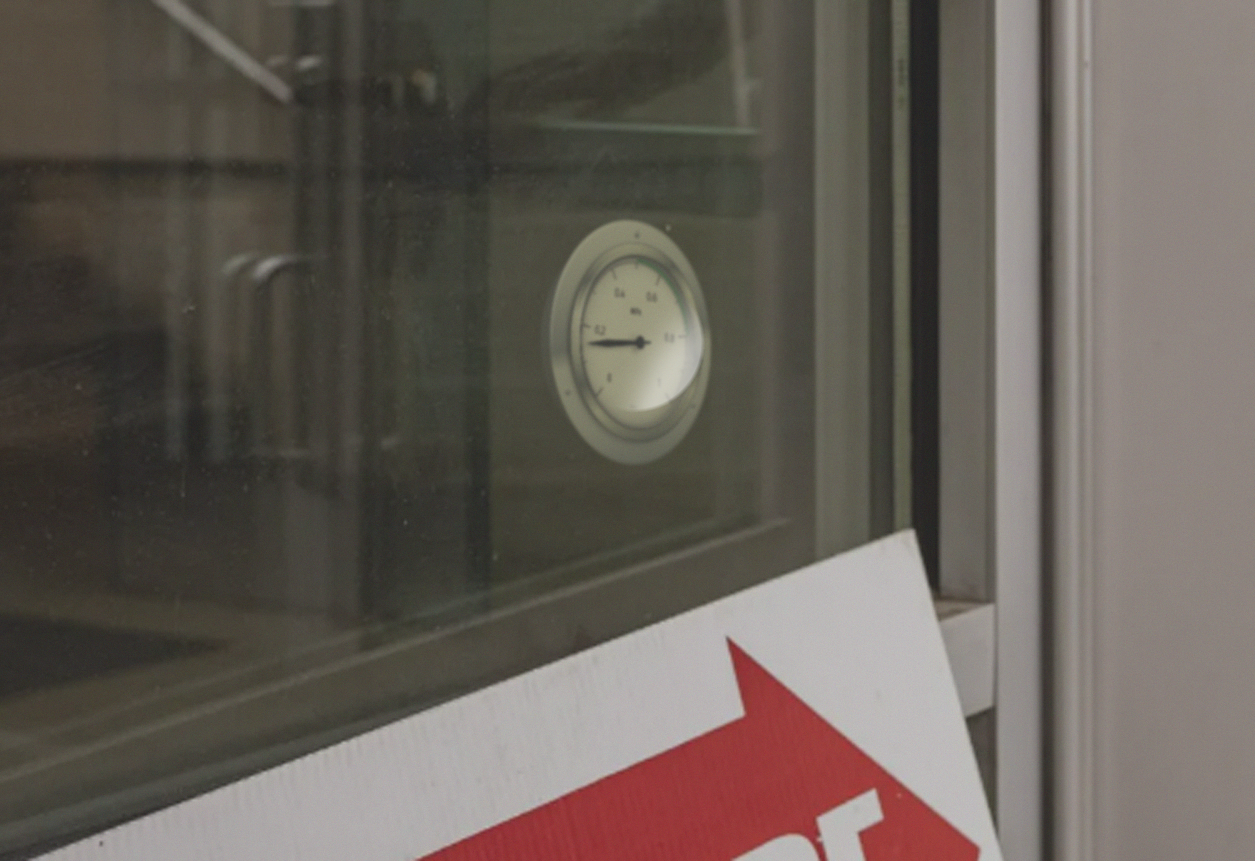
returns 0.15,MPa
